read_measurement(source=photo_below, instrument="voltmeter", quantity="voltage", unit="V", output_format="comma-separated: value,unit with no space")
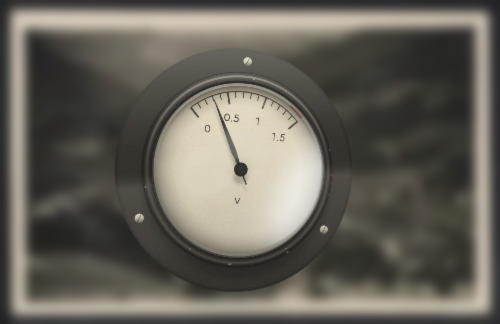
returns 0.3,V
